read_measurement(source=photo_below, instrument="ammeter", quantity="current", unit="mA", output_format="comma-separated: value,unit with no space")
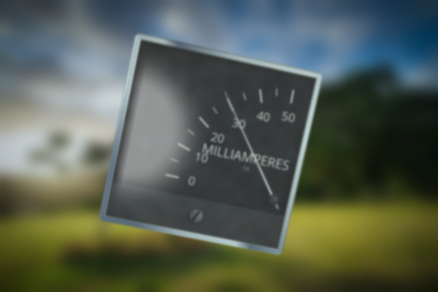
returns 30,mA
